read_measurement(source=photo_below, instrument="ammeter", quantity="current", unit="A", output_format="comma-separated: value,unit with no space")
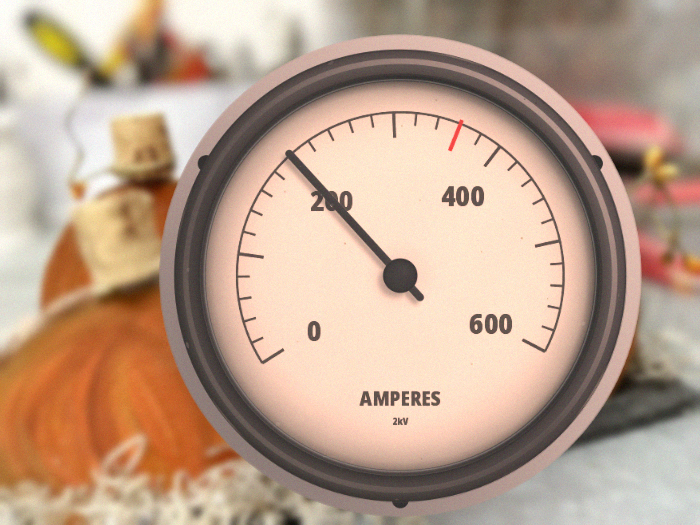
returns 200,A
